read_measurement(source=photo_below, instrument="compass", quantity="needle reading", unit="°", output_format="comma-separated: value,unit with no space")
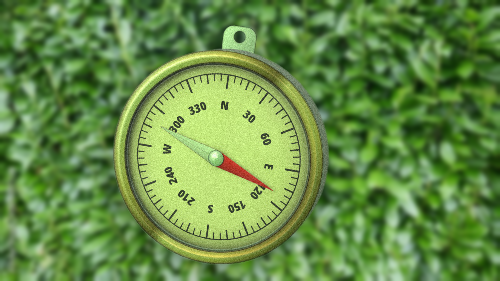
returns 110,°
